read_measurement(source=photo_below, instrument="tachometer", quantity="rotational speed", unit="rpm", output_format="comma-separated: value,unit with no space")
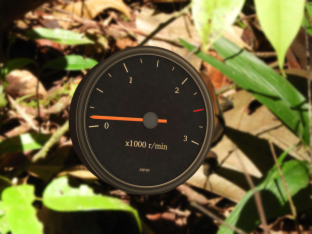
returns 125,rpm
